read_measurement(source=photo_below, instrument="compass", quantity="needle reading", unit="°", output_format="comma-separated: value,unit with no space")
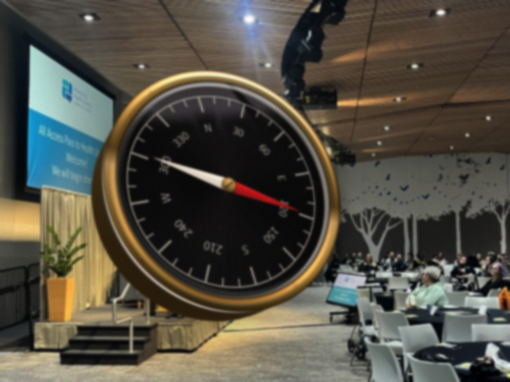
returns 120,°
